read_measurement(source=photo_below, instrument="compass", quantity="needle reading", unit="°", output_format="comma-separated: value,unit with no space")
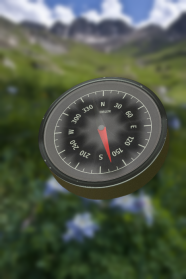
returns 165,°
